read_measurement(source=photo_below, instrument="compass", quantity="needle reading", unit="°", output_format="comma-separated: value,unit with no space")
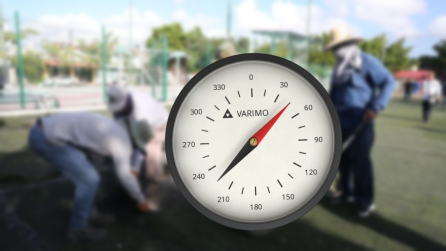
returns 45,°
